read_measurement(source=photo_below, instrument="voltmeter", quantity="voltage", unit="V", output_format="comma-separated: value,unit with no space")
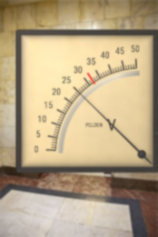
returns 25,V
